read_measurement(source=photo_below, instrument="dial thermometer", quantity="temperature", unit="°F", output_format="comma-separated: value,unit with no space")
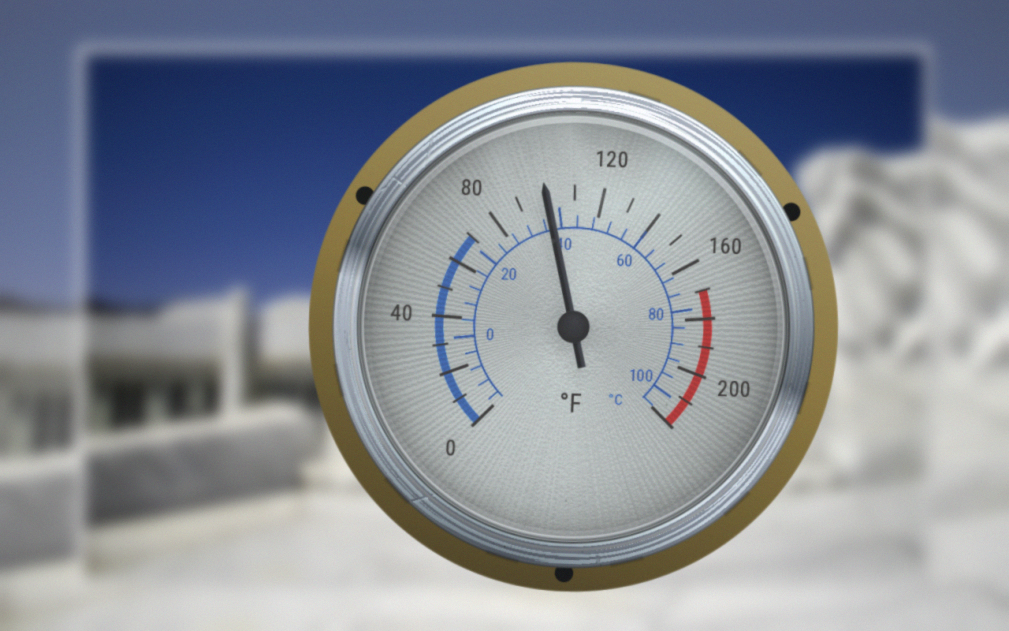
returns 100,°F
